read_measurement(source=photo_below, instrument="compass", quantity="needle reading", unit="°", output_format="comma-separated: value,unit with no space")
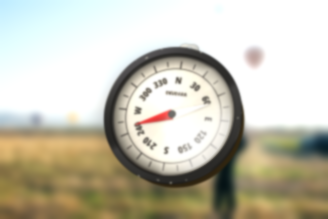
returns 247.5,°
